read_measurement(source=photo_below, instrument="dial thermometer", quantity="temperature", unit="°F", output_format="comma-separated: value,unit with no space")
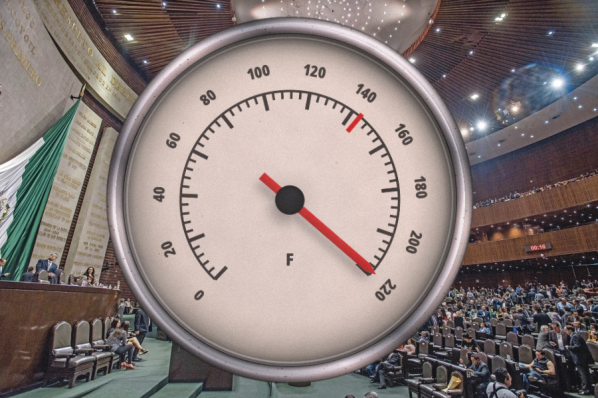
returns 218,°F
